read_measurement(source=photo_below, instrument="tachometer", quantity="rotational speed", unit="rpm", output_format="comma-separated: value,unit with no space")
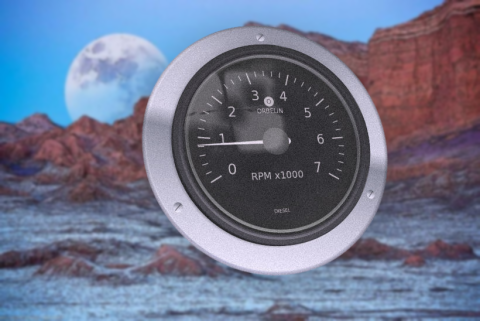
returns 800,rpm
